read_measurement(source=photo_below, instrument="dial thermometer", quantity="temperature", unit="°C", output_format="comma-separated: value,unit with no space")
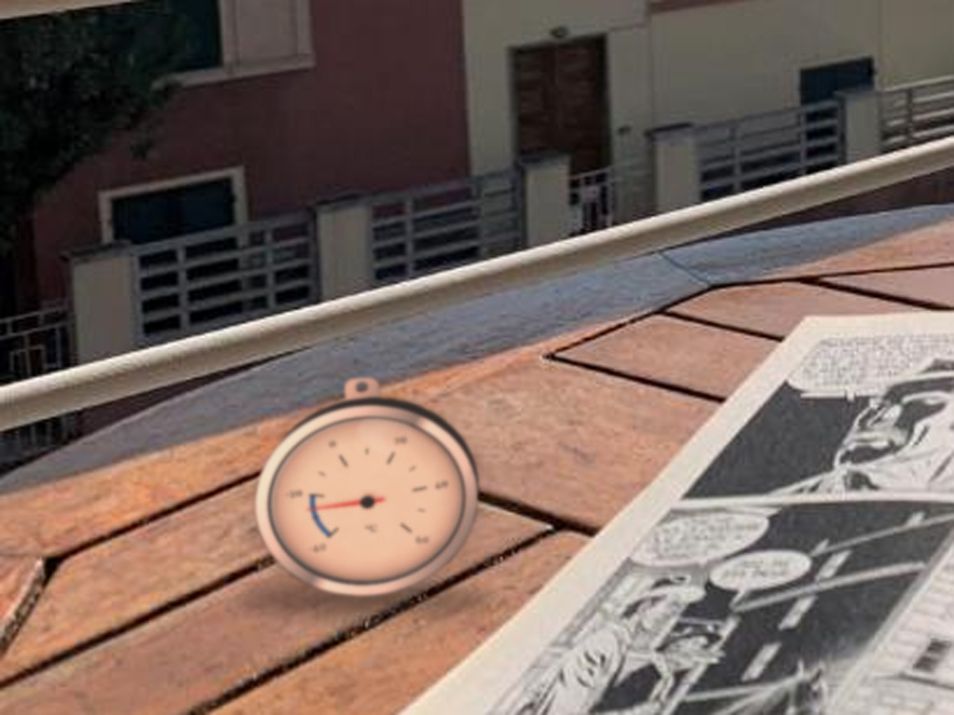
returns -25,°C
